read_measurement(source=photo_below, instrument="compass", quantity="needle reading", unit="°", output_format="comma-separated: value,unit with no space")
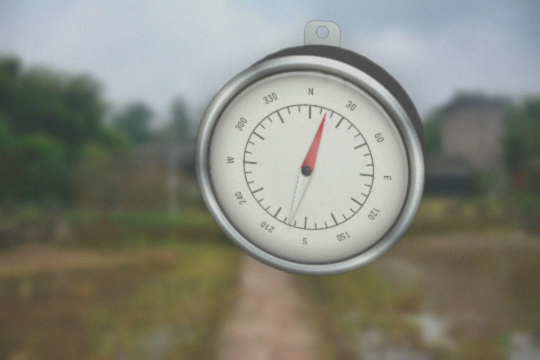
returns 15,°
